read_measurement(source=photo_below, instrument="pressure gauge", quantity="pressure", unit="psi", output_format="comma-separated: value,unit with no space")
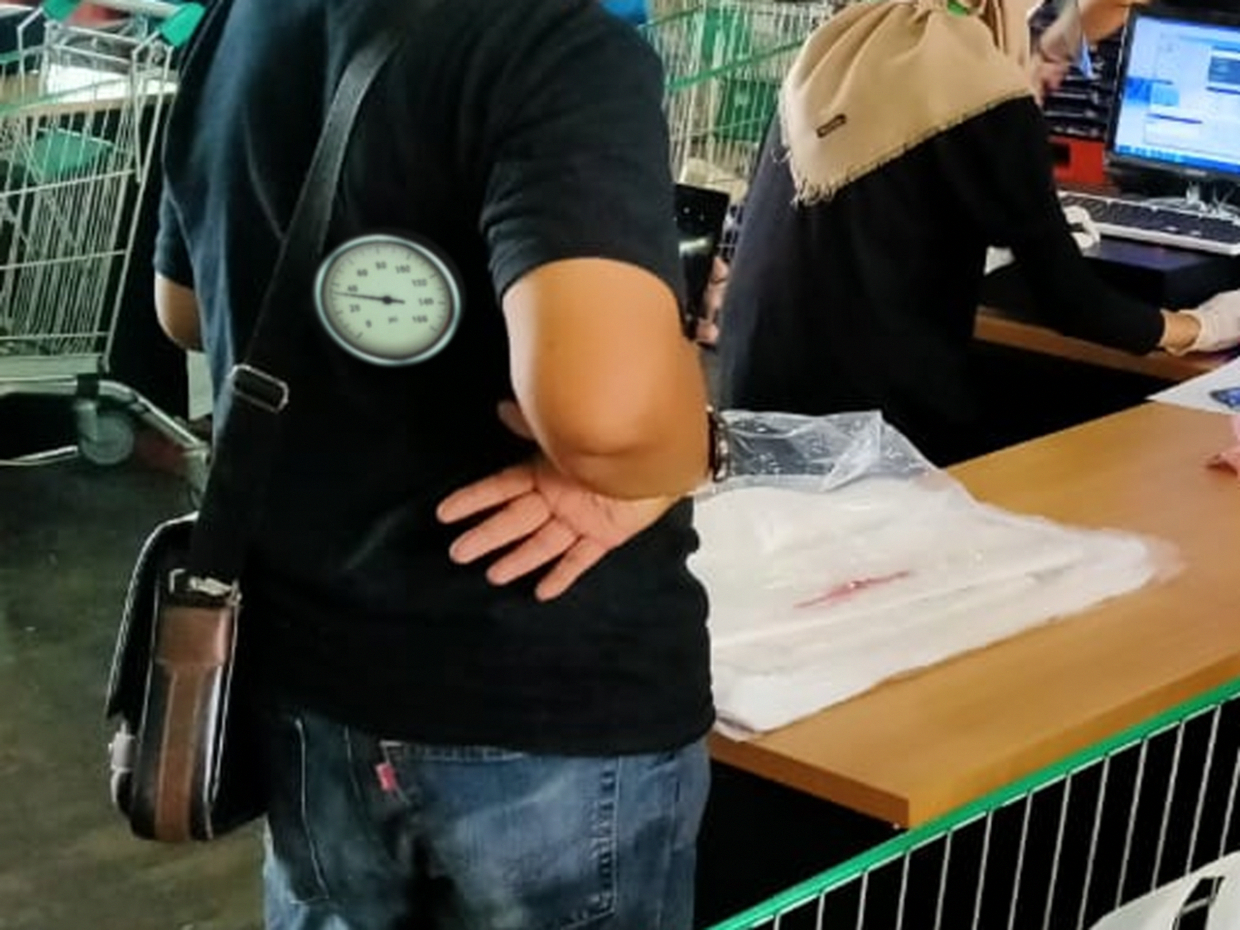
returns 35,psi
